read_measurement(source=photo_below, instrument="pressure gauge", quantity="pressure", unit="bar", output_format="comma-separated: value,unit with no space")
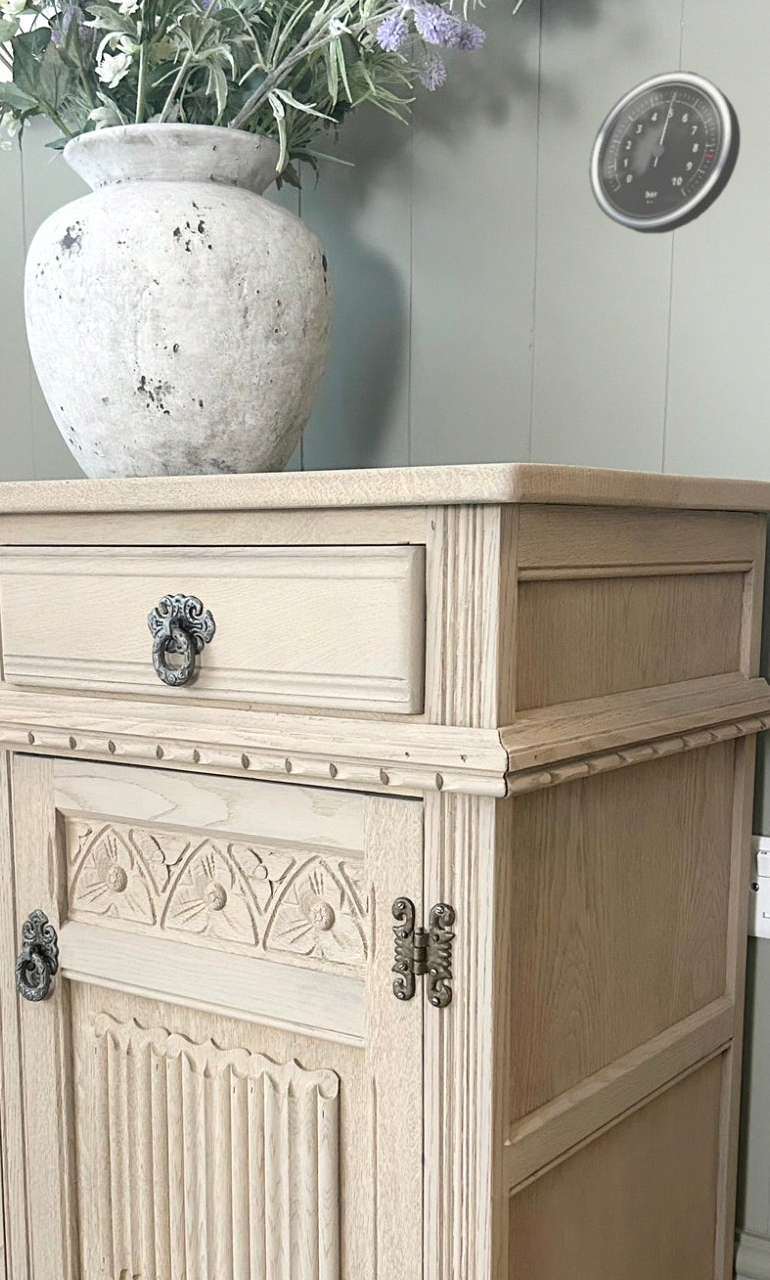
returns 5,bar
